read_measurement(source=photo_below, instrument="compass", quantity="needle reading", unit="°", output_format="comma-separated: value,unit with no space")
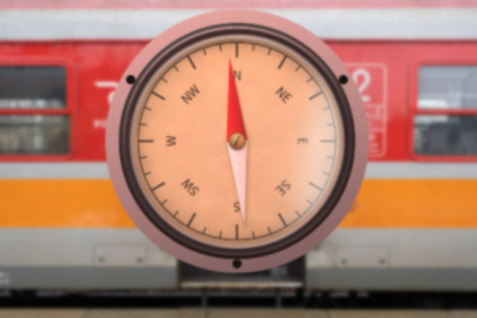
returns 355,°
